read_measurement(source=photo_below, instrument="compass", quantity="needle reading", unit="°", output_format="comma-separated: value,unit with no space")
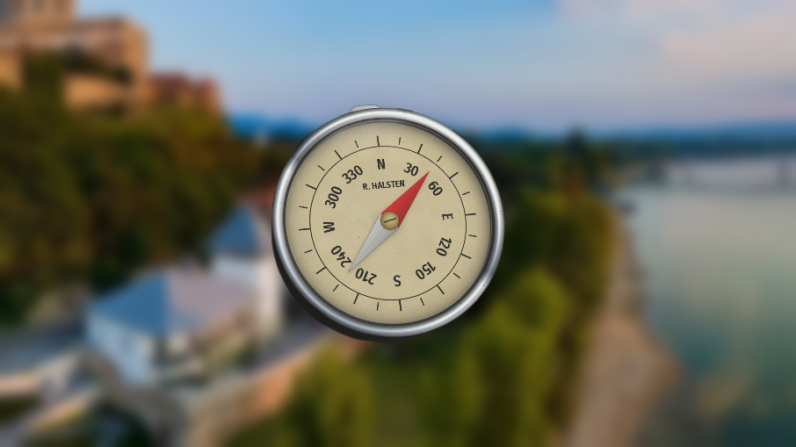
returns 45,°
